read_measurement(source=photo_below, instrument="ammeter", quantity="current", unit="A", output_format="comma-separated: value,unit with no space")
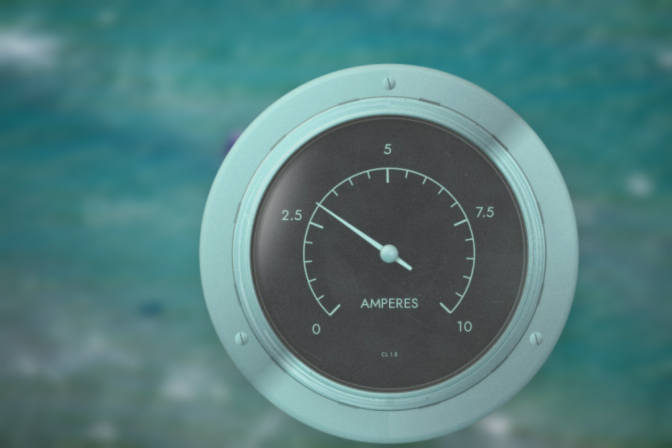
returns 3,A
